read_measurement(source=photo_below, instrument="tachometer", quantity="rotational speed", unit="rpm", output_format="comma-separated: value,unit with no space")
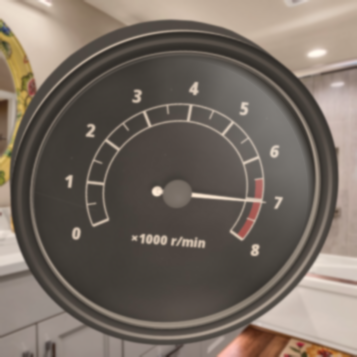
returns 7000,rpm
